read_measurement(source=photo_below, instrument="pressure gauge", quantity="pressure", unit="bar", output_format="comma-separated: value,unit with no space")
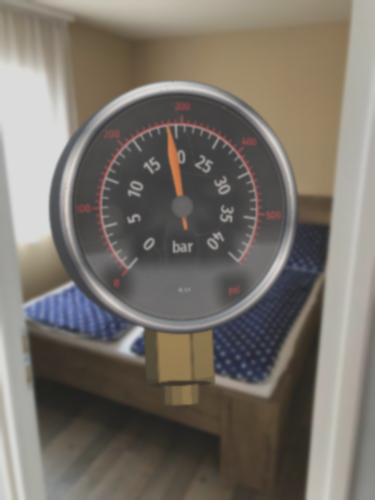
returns 19,bar
